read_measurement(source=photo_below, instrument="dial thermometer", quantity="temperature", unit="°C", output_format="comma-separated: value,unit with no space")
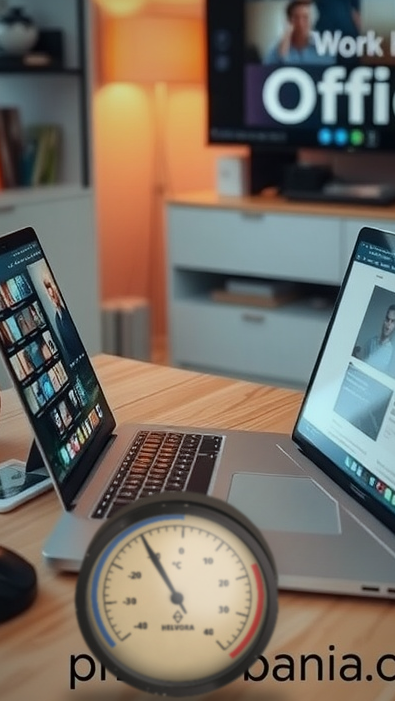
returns -10,°C
